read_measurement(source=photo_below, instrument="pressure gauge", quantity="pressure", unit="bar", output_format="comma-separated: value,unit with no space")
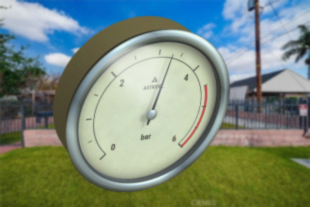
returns 3.25,bar
